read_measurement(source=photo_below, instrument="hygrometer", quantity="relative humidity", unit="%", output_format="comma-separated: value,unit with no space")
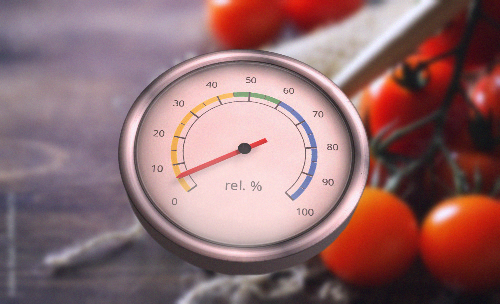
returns 5,%
